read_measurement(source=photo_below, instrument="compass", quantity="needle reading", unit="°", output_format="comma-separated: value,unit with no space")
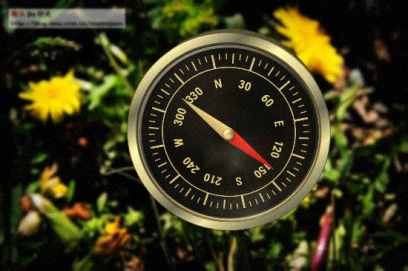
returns 140,°
